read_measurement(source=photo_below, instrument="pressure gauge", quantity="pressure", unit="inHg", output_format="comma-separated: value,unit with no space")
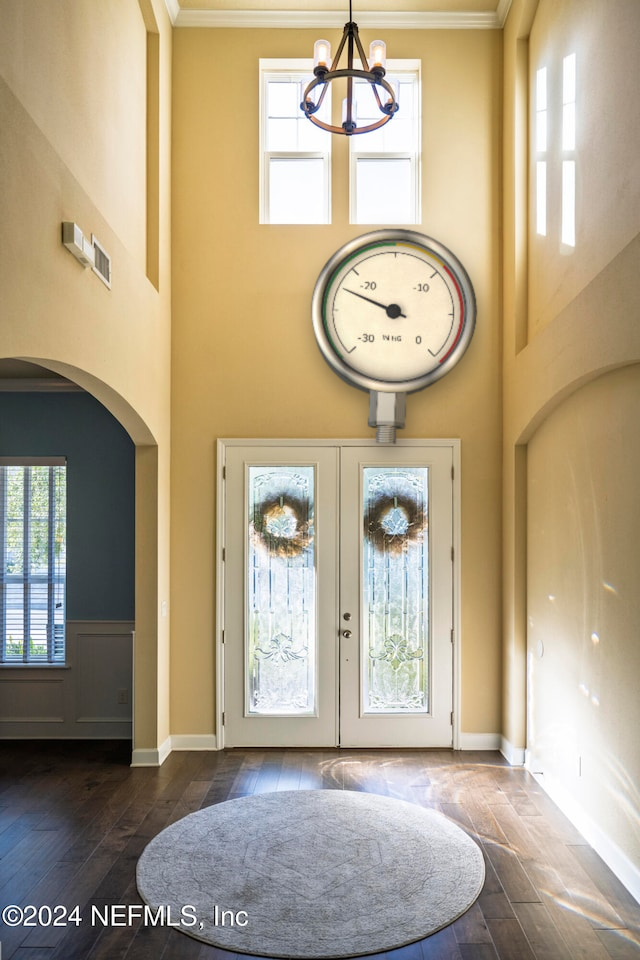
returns -22.5,inHg
